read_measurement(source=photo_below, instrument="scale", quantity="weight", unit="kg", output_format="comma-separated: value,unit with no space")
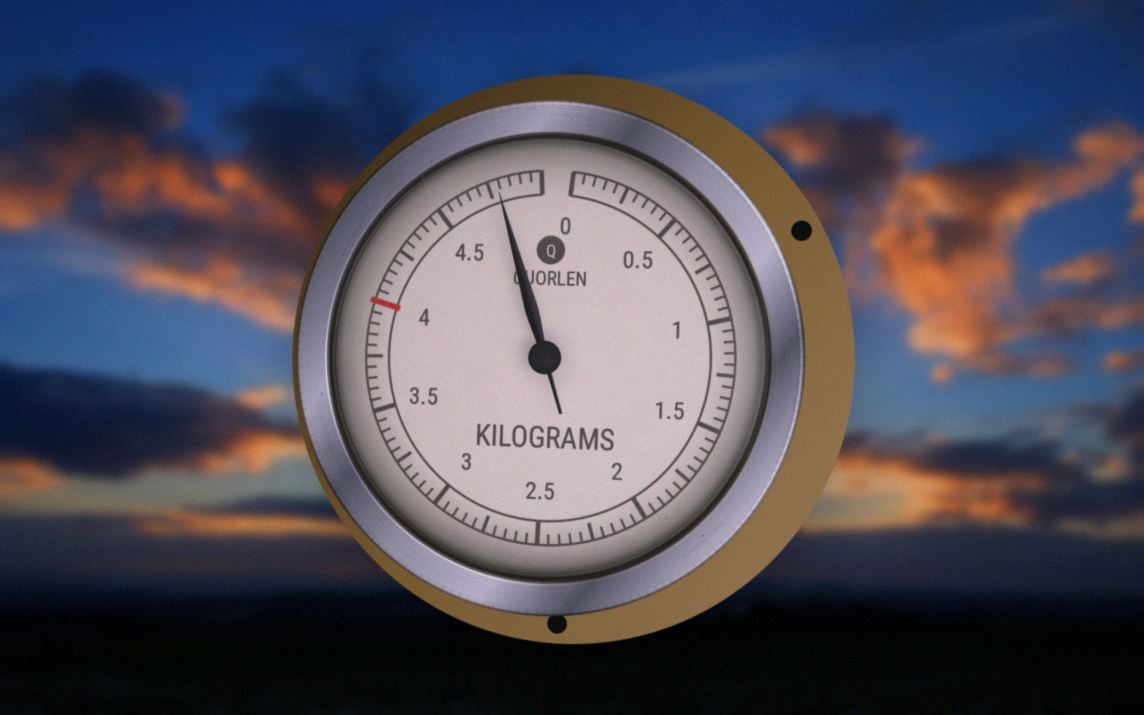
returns 4.8,kg
